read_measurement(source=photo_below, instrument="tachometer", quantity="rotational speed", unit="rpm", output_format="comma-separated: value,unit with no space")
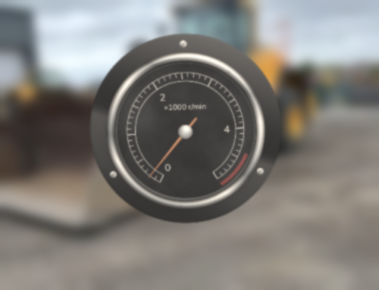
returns 200,rpm
